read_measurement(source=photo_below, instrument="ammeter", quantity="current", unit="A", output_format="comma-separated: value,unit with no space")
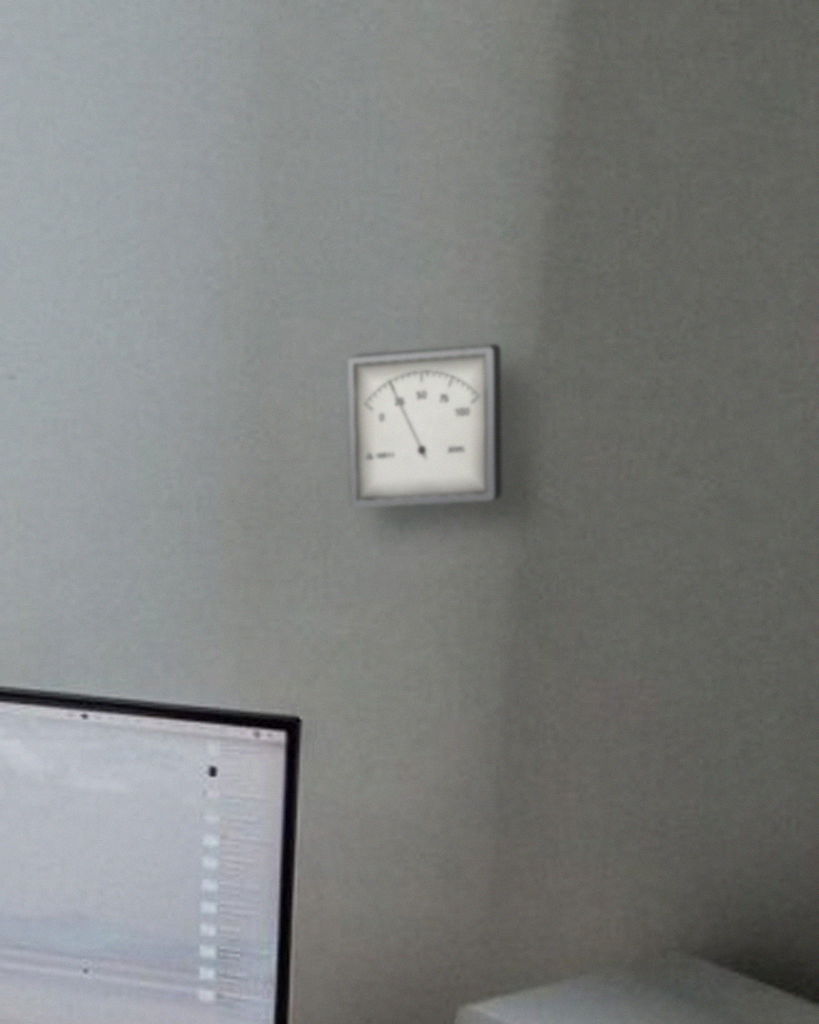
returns 25,A
